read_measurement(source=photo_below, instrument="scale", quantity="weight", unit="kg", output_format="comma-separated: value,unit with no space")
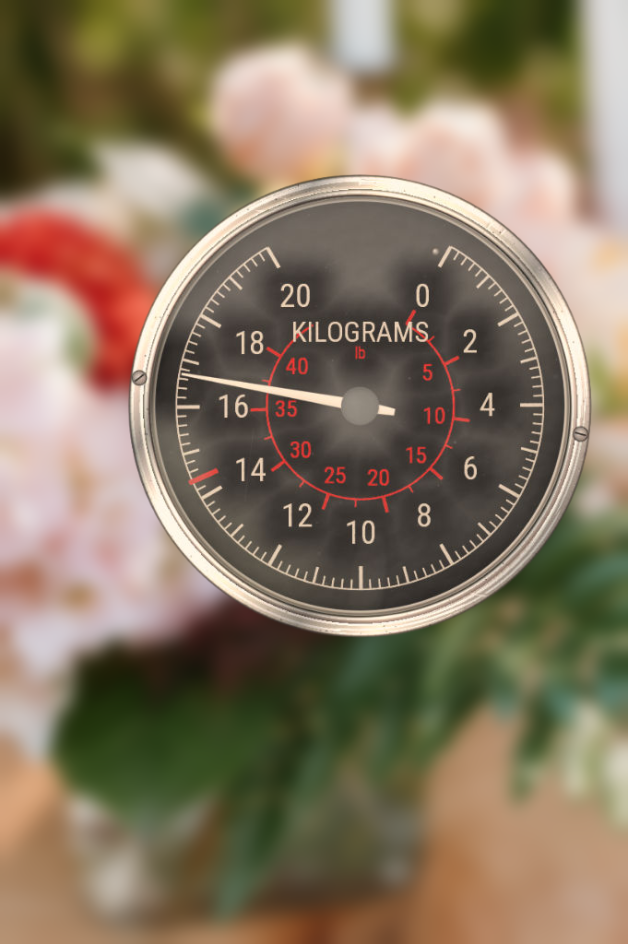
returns 16.7,kg
